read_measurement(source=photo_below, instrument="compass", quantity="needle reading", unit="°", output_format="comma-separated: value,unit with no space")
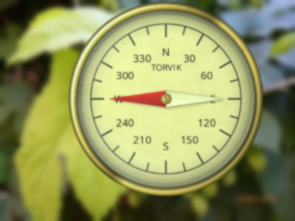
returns 270,°
